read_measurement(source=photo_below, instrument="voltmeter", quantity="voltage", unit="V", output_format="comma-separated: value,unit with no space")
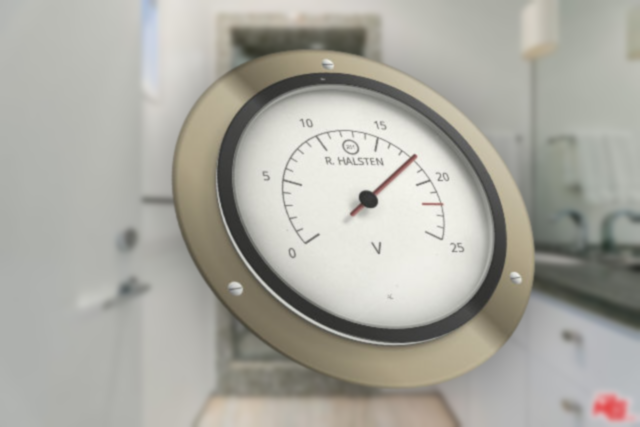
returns 18,V
